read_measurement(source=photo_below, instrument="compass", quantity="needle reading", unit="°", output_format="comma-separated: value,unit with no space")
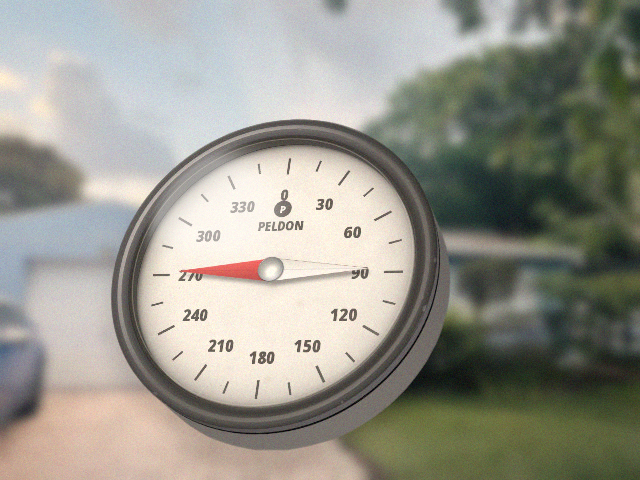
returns 270,°
